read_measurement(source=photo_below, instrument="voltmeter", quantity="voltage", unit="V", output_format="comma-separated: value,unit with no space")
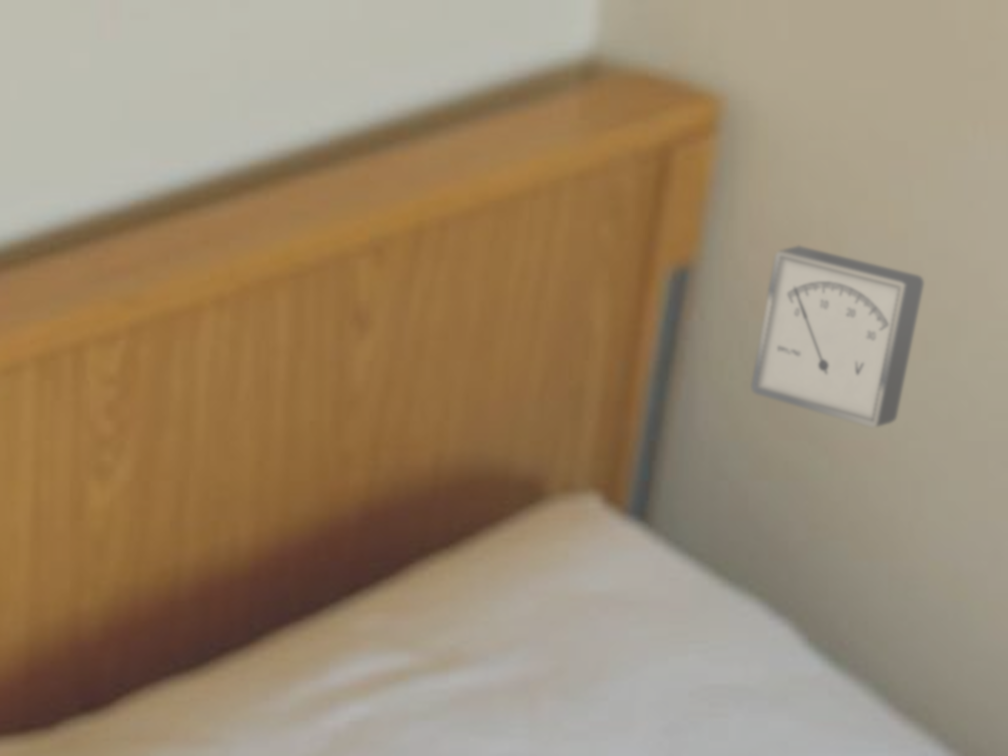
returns 2.5,V
